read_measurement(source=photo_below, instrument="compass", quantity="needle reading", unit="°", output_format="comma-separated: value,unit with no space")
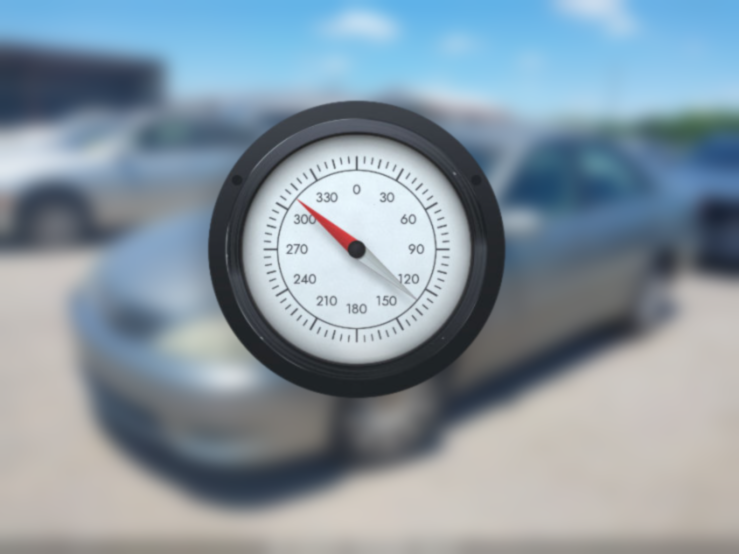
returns 310,°
